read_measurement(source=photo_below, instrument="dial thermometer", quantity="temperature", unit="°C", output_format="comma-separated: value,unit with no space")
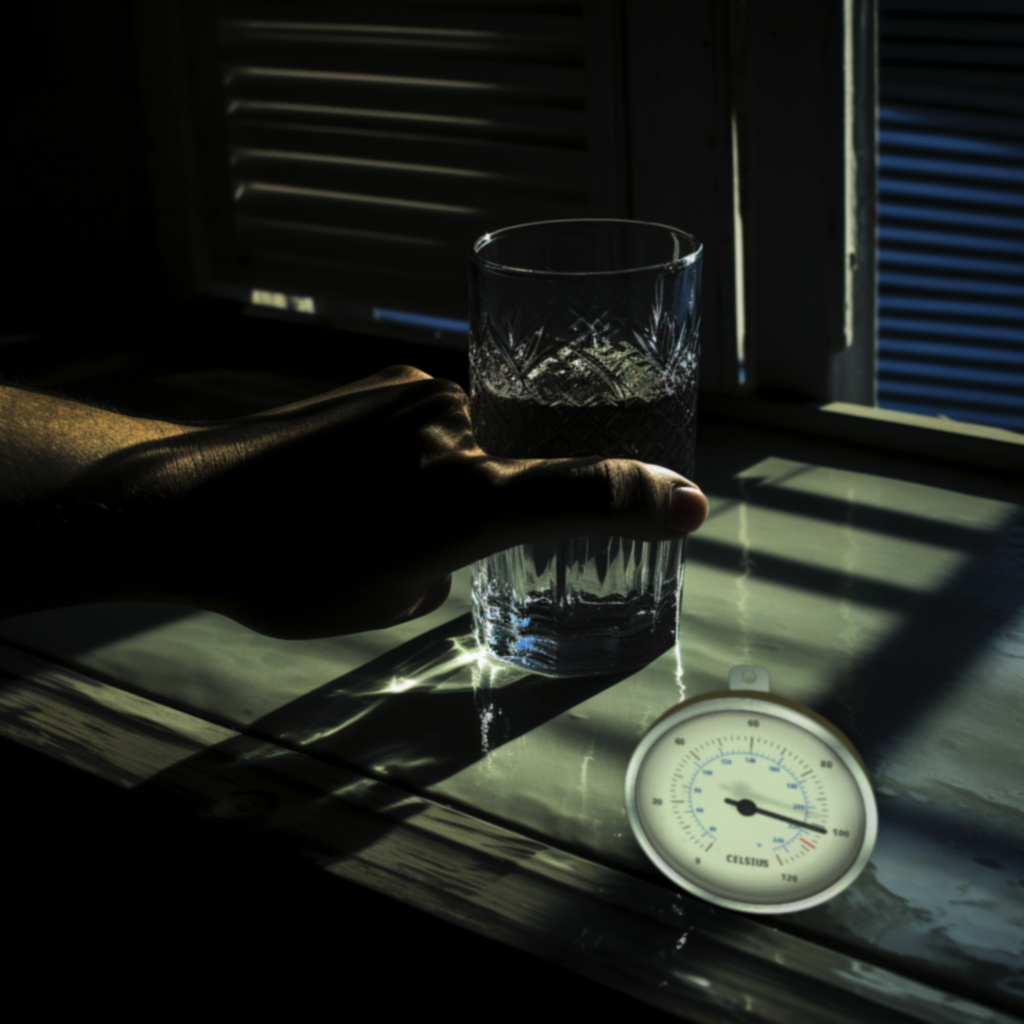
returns 100,°C
